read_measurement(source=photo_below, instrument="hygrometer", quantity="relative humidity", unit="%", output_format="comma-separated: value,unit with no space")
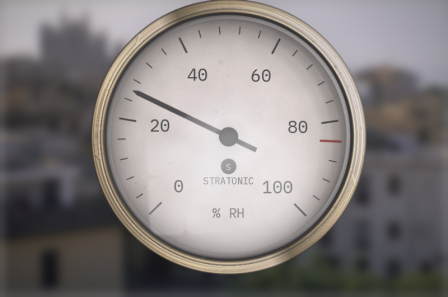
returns 26,%
